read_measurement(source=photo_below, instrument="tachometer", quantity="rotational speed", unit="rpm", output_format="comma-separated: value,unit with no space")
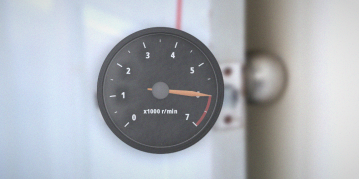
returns 6000,rpm
